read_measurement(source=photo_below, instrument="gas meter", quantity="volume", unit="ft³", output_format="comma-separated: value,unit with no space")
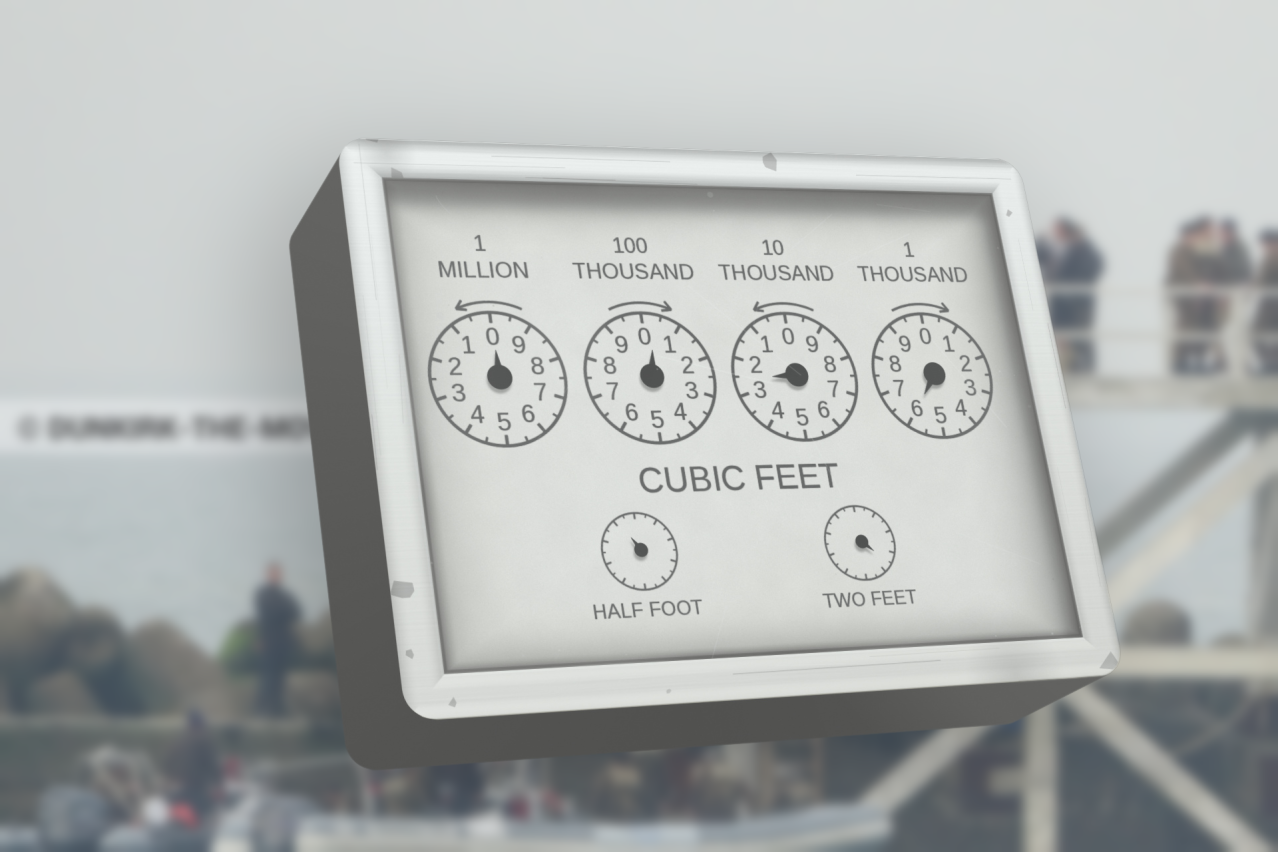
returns 2600,ft³
